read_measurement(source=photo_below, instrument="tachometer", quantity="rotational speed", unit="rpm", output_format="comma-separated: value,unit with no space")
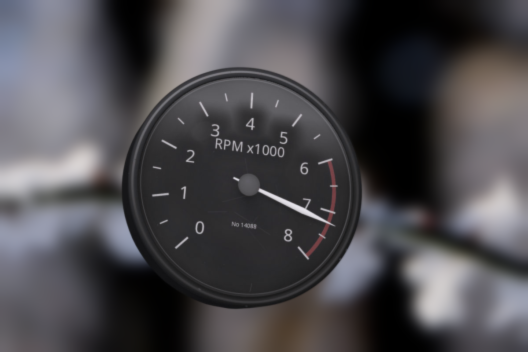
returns 7250,rpm
